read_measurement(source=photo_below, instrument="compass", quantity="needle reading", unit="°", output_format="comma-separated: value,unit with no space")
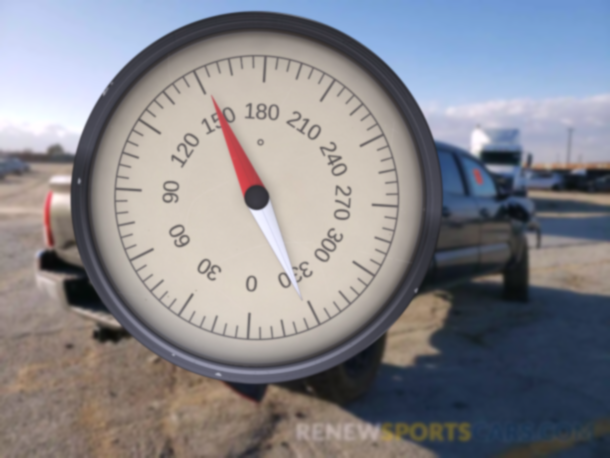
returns 152.5,°
